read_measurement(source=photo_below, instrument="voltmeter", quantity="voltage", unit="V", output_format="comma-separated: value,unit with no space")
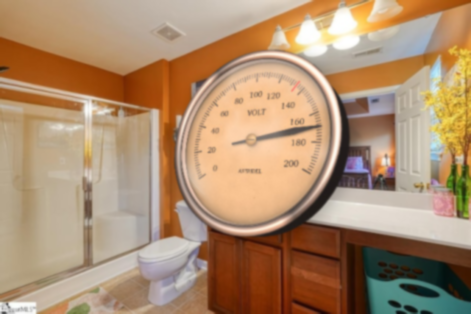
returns 170,V
